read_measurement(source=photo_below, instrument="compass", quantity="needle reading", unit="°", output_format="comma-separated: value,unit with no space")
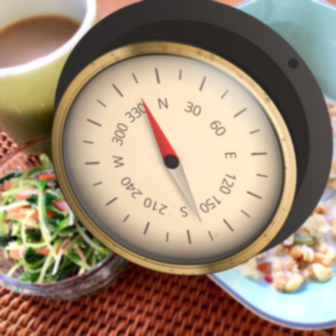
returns 345,°
